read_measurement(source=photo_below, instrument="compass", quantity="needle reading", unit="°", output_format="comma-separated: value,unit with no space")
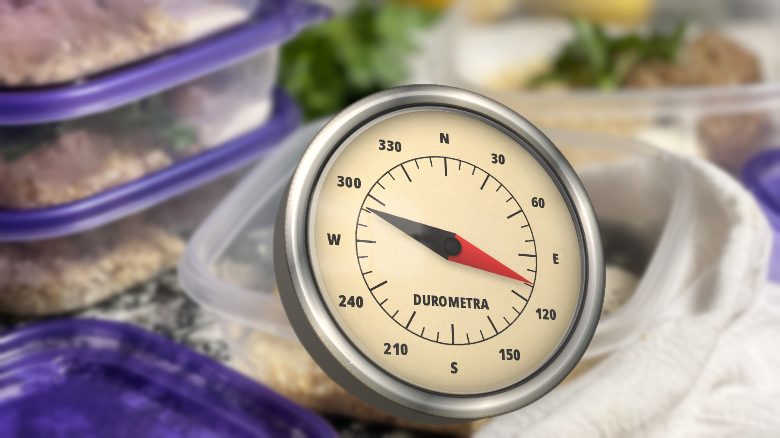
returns 110,°
